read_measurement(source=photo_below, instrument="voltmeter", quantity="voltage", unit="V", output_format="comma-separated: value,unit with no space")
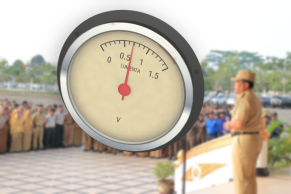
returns 0.7,V
